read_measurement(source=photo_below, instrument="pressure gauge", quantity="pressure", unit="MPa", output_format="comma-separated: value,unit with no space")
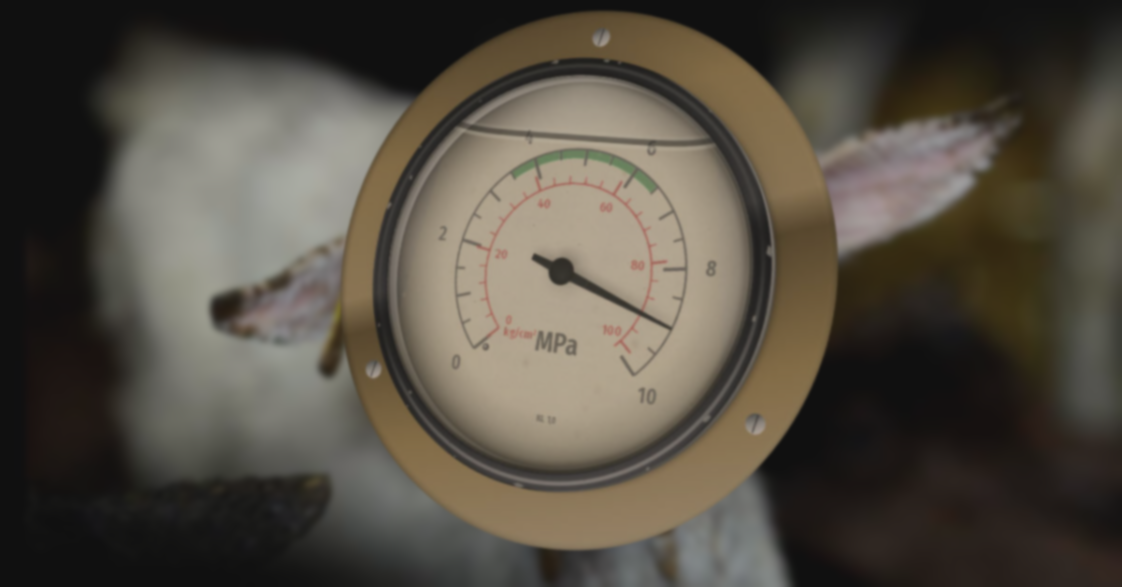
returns 9,MPa
